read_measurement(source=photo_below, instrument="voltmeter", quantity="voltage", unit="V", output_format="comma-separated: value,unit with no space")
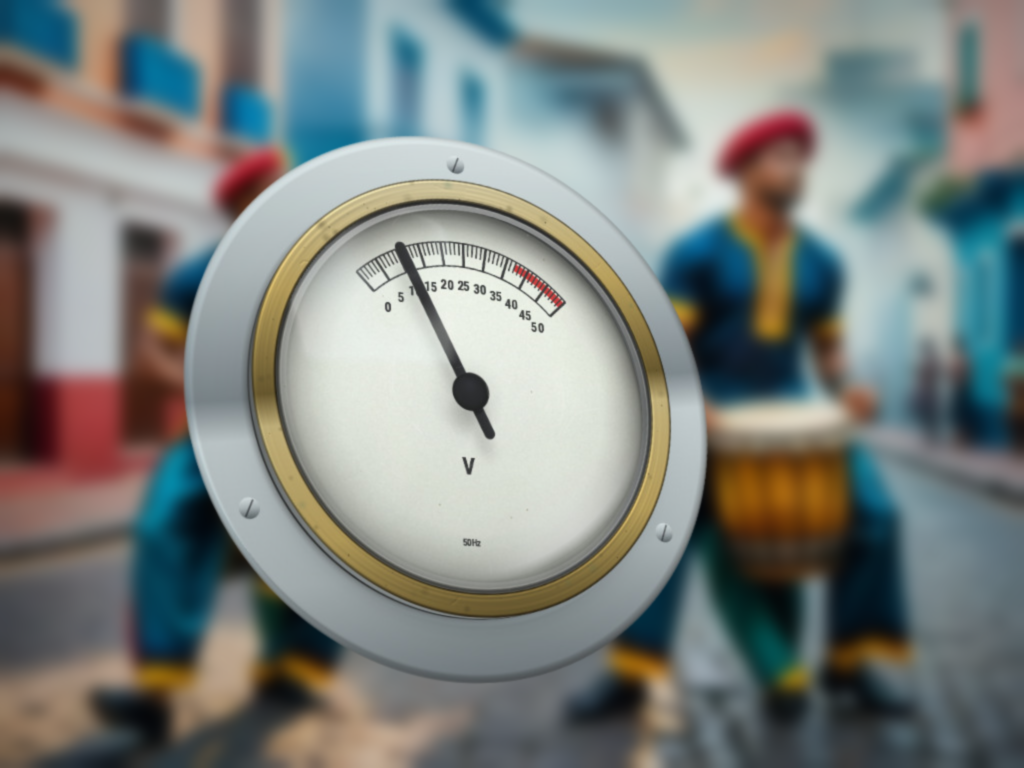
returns 10,V
